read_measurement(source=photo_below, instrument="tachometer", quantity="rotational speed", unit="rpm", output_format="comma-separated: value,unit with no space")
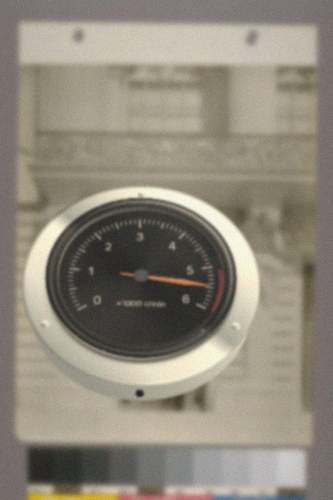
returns 5500,rpm
